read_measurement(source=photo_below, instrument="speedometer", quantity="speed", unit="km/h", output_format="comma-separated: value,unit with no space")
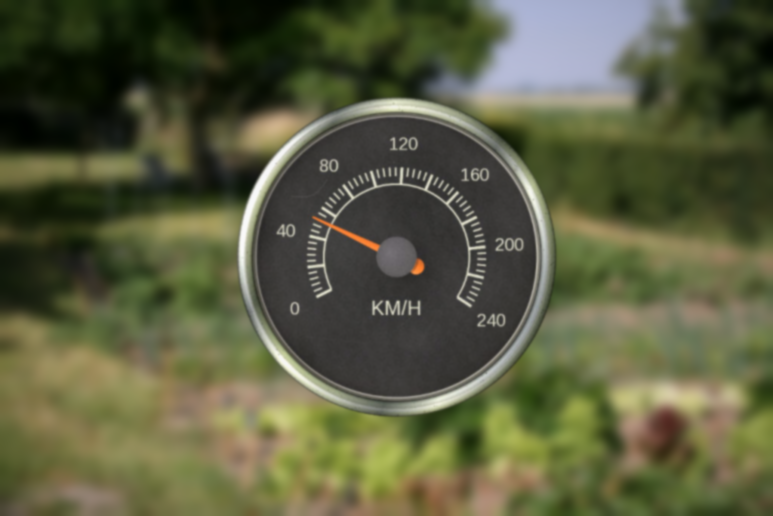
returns 52,km/h
